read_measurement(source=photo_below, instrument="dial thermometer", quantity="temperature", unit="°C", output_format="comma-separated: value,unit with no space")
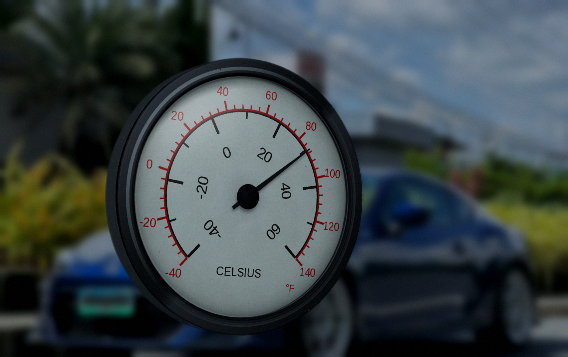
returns 30,°C
